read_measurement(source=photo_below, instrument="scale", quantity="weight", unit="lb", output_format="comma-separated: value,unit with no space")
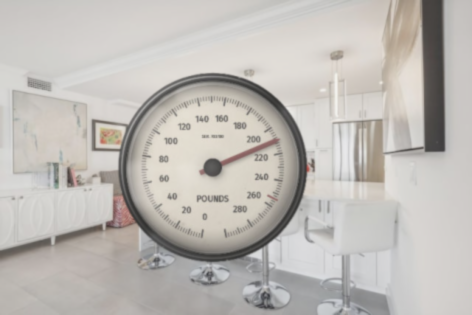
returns 210,lb
